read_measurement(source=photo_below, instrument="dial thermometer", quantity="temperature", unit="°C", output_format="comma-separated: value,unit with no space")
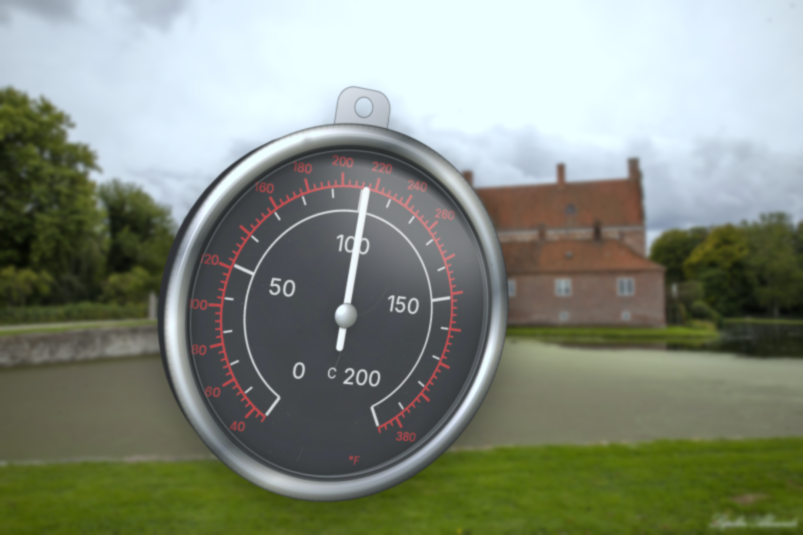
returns 100,°C
